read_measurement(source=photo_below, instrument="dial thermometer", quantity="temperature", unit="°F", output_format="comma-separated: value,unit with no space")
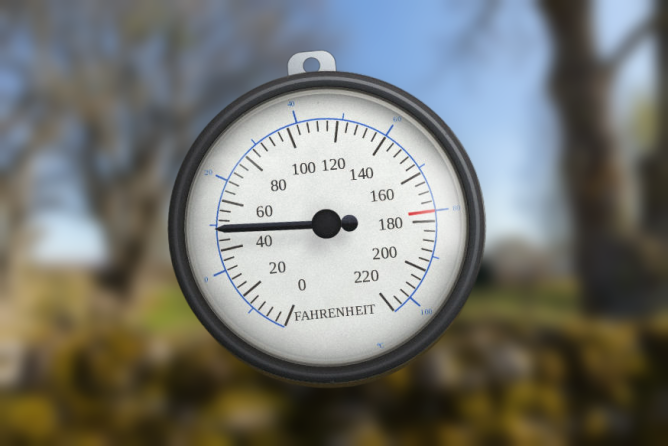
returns 48,°F
